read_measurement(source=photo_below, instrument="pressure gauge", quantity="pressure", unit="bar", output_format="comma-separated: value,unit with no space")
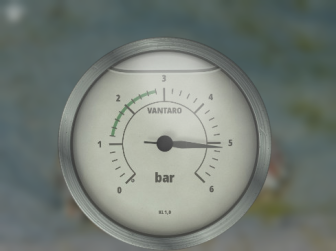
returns 5.1,bar
